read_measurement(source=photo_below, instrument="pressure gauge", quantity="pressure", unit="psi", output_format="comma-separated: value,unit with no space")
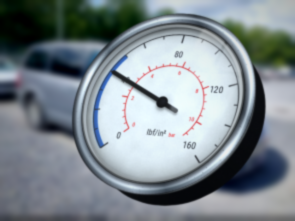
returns 40,psi
